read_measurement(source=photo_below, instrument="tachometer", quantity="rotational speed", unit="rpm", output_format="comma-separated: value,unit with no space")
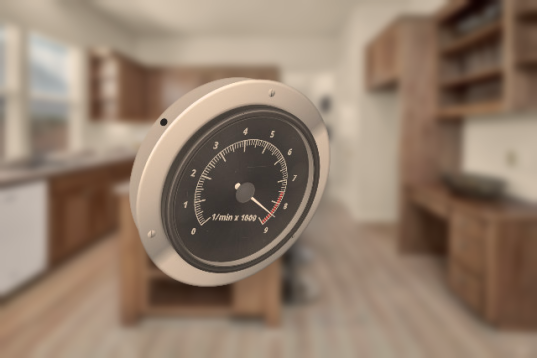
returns 8500,rpm
